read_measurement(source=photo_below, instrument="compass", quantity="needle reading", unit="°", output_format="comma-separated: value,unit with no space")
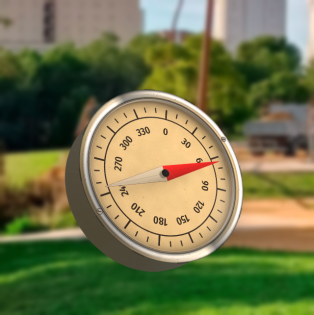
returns 65,°
